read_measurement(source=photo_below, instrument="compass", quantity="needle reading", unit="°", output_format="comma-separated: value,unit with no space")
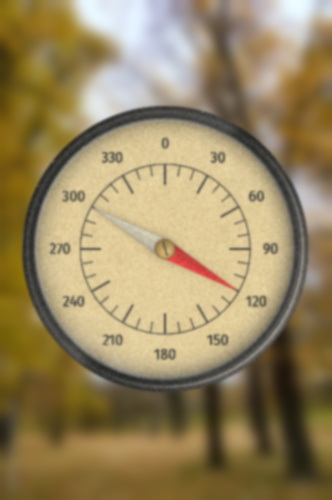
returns 120,°
